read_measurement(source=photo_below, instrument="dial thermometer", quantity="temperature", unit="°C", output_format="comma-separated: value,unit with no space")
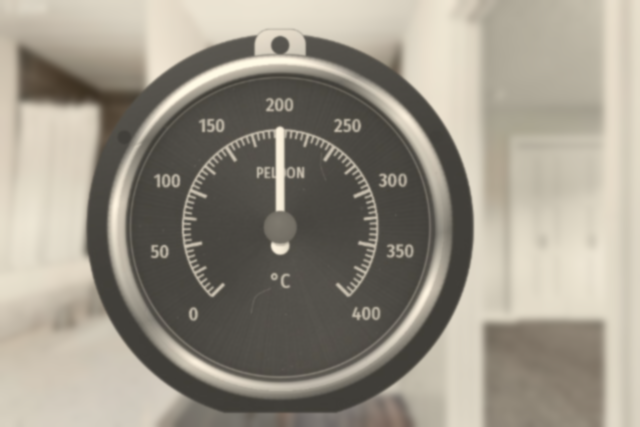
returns 200,°C
